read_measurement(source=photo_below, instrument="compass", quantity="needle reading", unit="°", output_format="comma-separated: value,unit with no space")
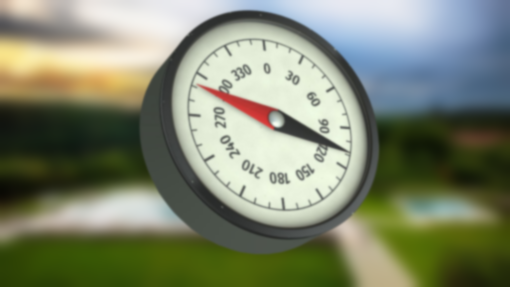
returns 290,°
